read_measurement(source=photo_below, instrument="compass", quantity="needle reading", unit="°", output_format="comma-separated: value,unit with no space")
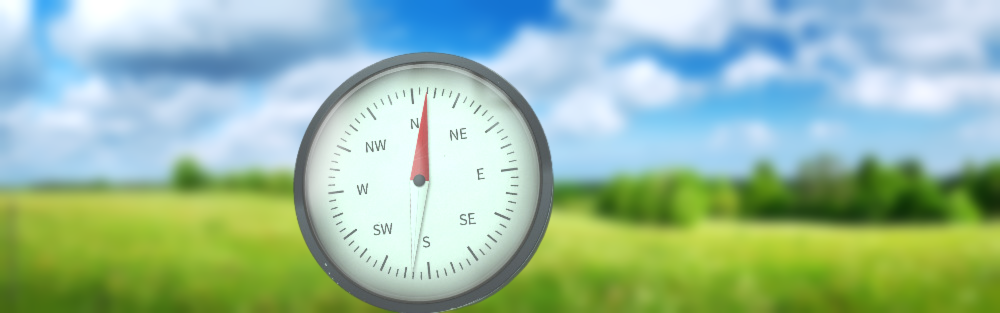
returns 10,°
